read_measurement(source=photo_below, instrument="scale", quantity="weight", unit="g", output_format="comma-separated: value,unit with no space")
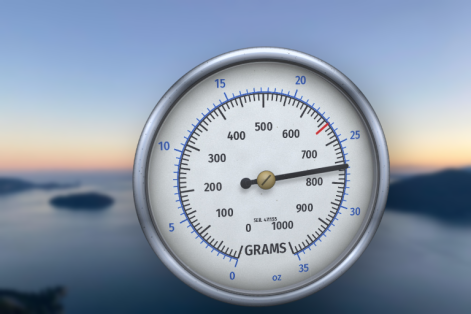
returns 760,g
